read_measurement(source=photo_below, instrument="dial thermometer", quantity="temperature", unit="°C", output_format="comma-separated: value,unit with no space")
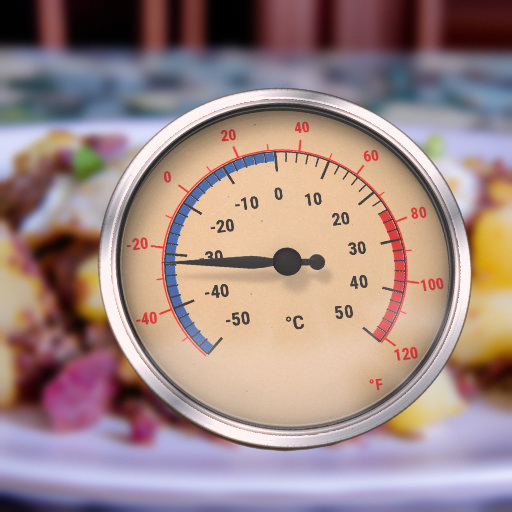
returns -32,°C
